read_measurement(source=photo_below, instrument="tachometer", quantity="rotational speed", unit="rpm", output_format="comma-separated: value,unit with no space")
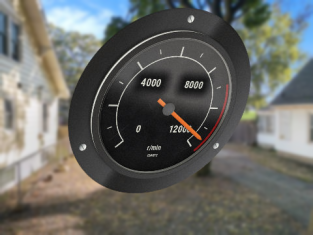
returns 11500,rpm
